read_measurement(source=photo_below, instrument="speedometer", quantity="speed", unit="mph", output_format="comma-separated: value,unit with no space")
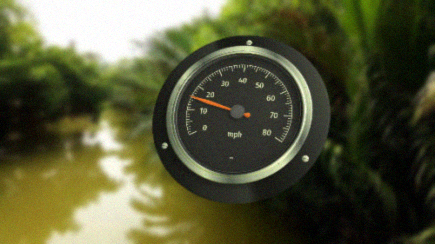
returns 15,mph
